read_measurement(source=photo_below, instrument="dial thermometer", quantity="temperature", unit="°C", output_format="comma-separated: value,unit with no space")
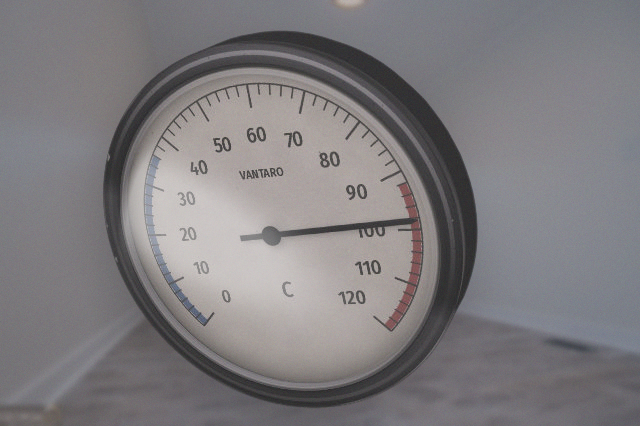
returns 98,°C
